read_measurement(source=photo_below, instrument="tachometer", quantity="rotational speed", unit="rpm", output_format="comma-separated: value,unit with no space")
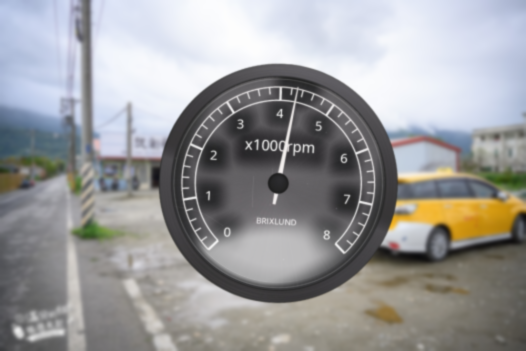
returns 4300,rpm
